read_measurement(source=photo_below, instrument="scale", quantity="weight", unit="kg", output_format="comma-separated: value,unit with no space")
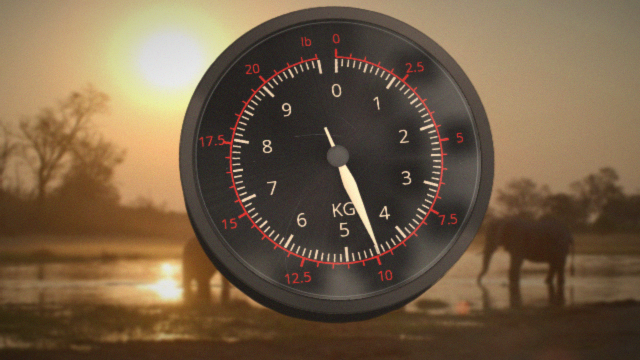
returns 4.5,kg
